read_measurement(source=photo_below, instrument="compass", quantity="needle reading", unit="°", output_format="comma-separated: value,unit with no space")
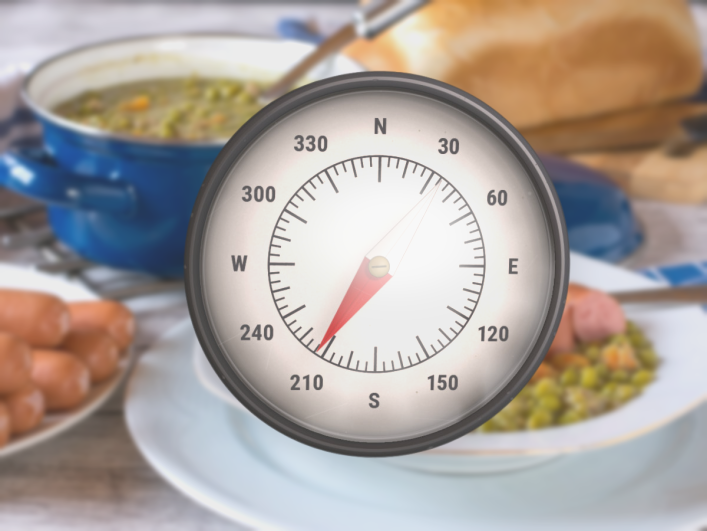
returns 215,°
